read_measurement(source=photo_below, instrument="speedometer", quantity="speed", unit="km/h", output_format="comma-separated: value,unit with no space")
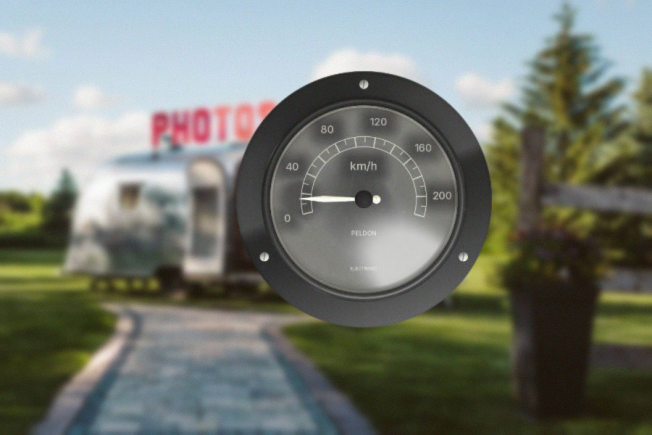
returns 15,km/h
